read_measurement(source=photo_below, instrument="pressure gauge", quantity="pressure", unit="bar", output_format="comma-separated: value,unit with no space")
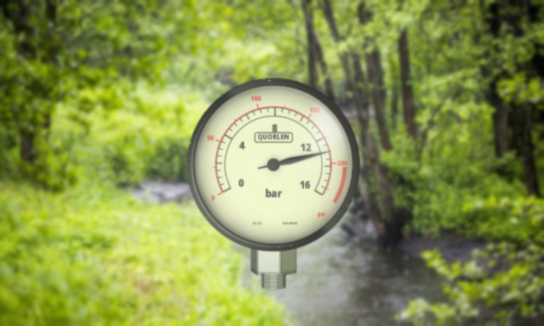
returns 13,bar
